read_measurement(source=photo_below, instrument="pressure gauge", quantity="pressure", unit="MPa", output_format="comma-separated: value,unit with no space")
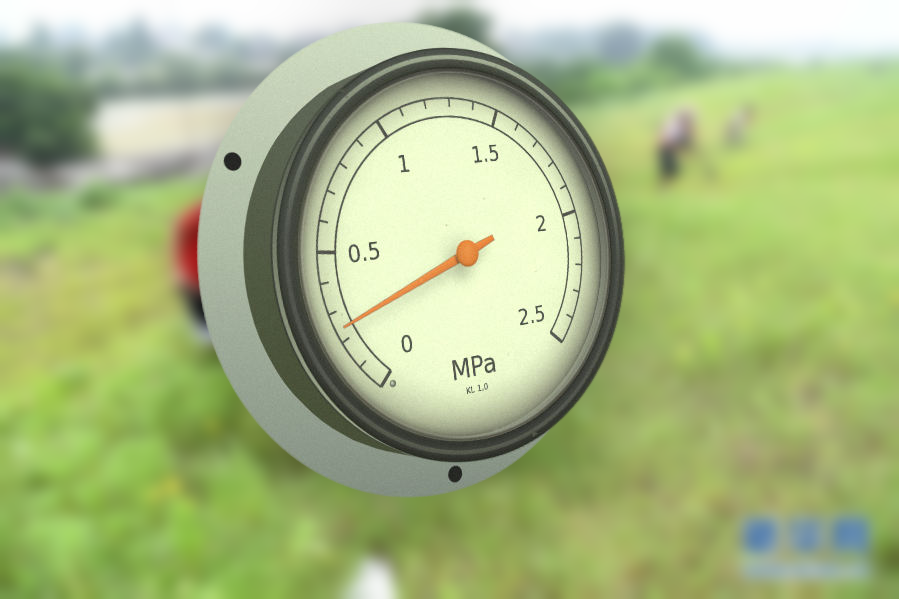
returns 0.25,MPa
